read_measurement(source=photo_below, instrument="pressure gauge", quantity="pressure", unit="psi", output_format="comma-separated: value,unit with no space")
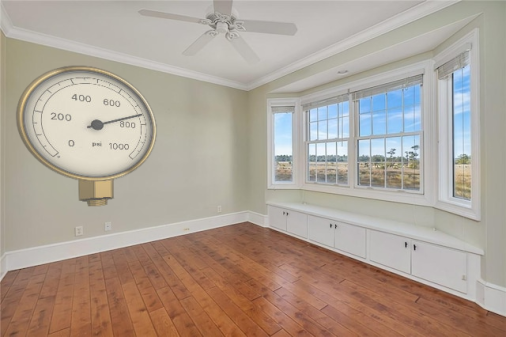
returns 750,psi
